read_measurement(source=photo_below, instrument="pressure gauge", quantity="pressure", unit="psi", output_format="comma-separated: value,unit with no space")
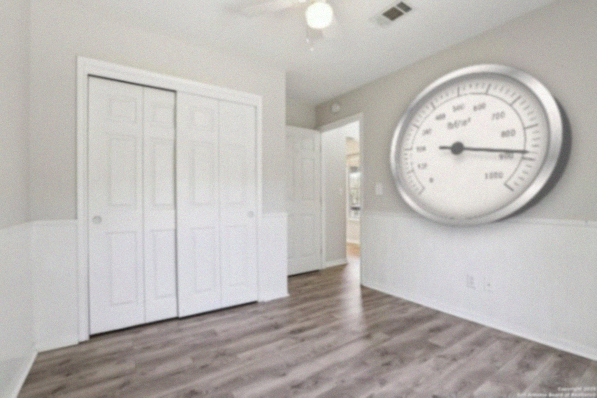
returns 880,psi
